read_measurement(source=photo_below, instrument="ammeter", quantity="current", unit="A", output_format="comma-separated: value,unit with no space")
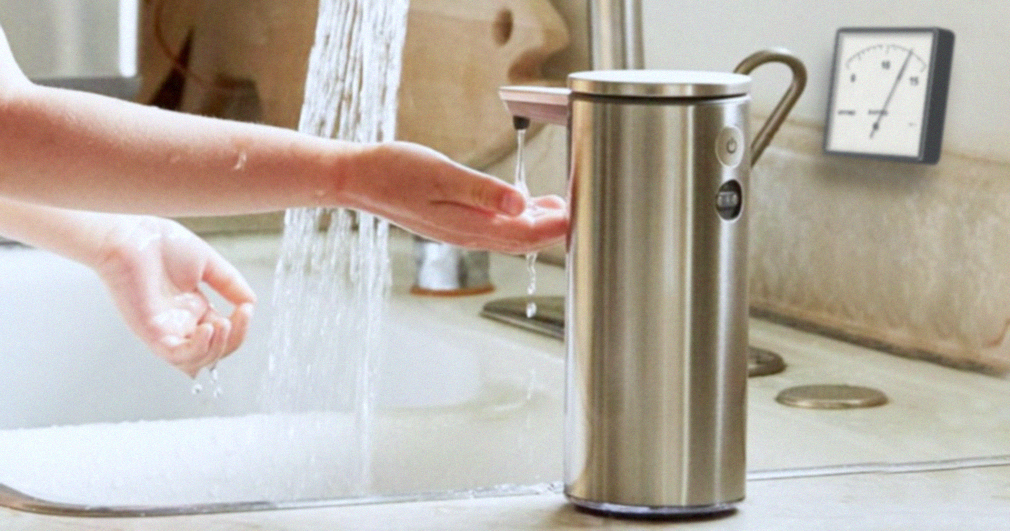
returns 13,A
